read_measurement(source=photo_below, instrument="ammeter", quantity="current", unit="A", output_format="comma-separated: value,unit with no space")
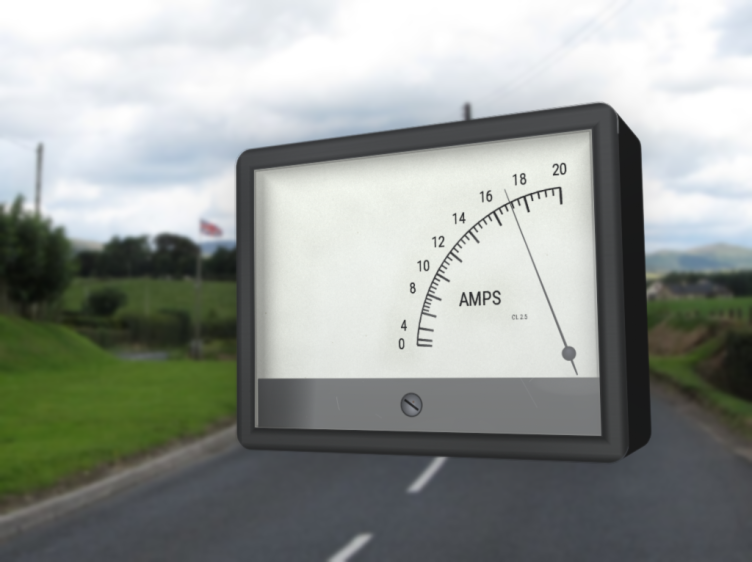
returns 17.2,A
